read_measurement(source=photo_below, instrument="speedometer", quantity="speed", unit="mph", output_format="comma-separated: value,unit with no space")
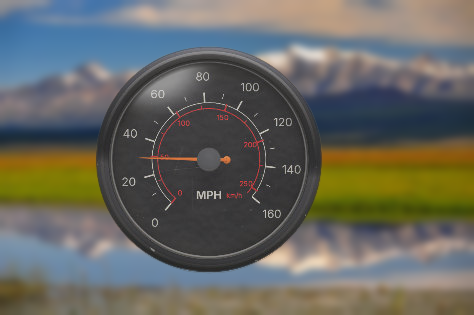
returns 30,mph
